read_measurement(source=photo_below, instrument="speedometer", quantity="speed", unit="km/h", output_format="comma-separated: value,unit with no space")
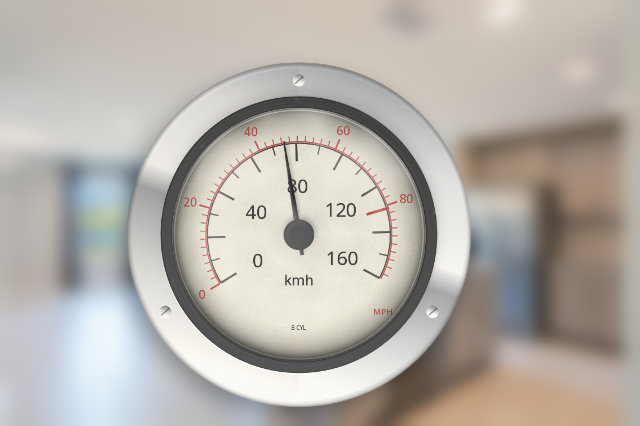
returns 75,km/h
